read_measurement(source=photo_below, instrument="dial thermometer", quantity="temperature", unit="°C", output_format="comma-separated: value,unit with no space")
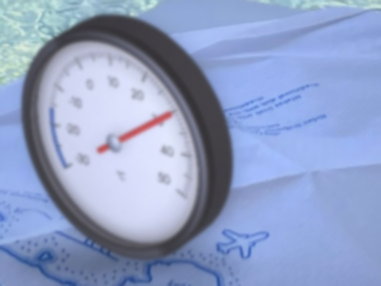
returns 30,°C
